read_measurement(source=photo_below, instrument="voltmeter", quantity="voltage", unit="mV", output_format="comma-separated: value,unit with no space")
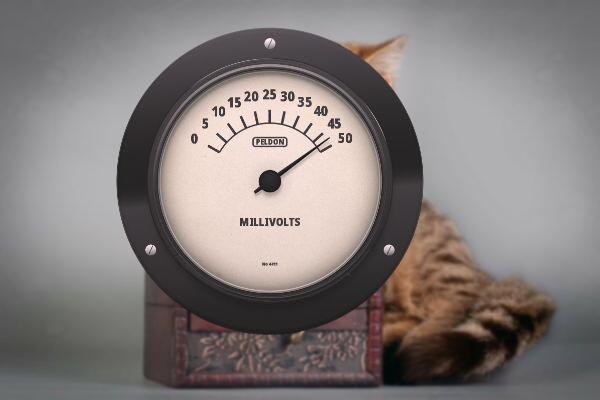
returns 47.5,mV
